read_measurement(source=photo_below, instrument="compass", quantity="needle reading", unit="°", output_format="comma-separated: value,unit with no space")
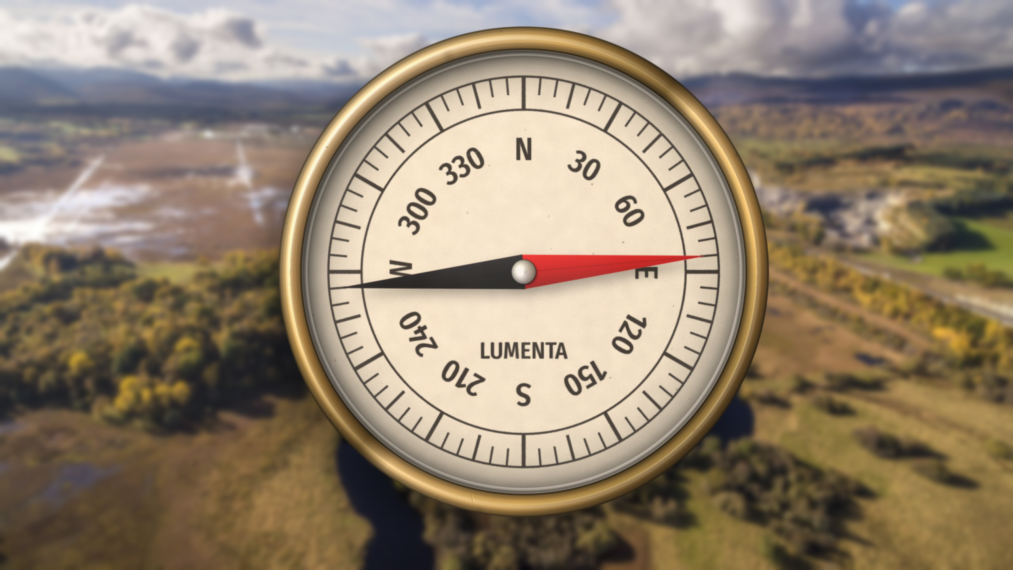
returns 85,°
